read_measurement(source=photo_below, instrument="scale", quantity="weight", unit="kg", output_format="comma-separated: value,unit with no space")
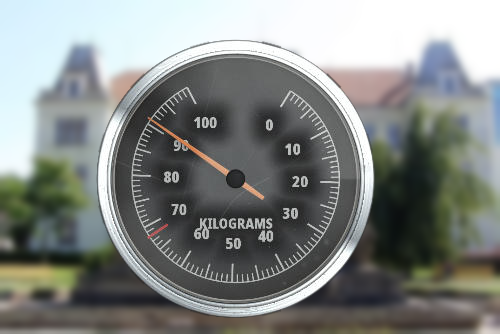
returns 91,kg
